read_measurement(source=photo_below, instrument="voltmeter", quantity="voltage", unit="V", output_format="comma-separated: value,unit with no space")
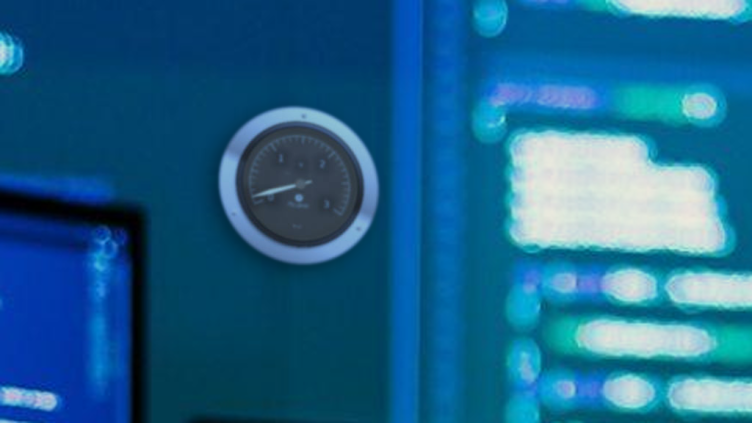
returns 0.1,V
